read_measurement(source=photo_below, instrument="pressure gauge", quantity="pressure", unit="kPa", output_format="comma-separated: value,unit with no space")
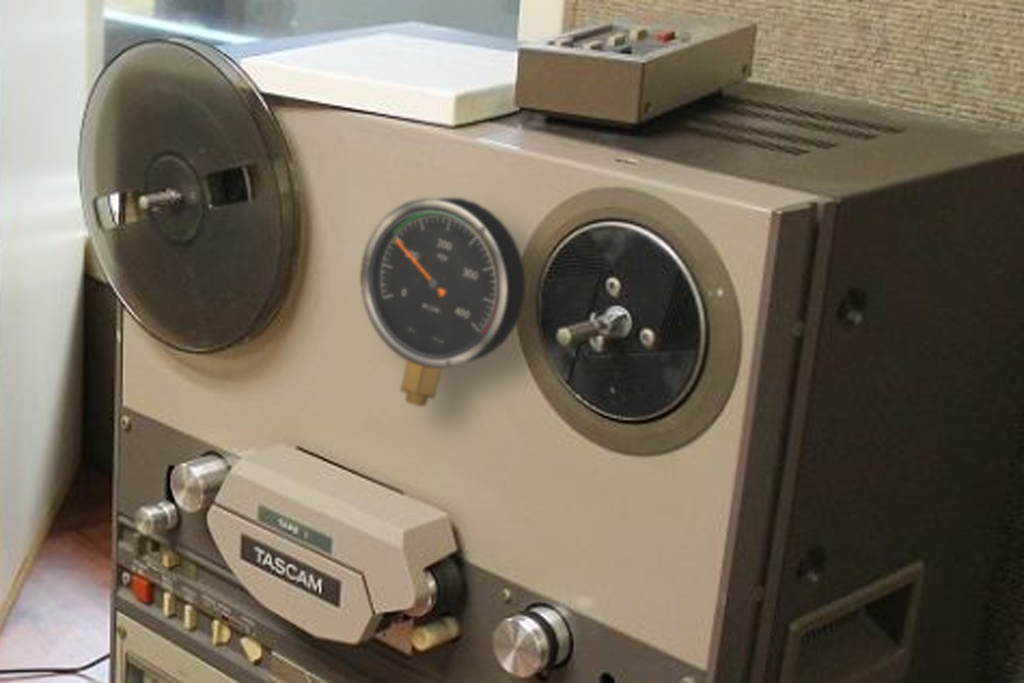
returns 100,kPa
